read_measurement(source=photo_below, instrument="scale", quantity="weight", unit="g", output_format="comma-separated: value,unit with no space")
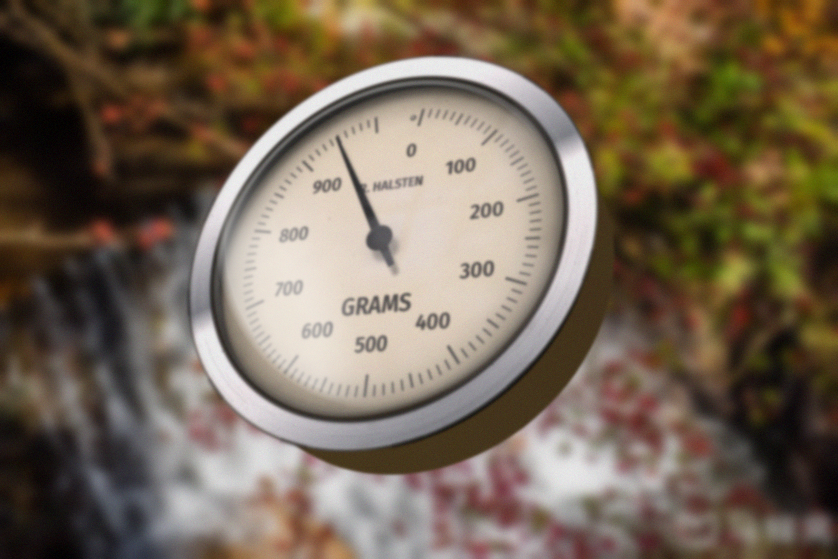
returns 950,g
